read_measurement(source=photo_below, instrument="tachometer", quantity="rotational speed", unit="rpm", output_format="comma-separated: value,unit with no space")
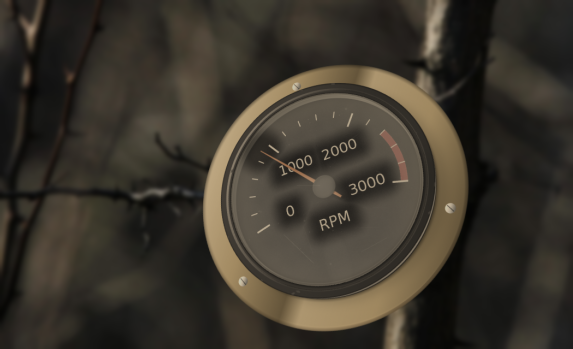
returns 900,rpm
